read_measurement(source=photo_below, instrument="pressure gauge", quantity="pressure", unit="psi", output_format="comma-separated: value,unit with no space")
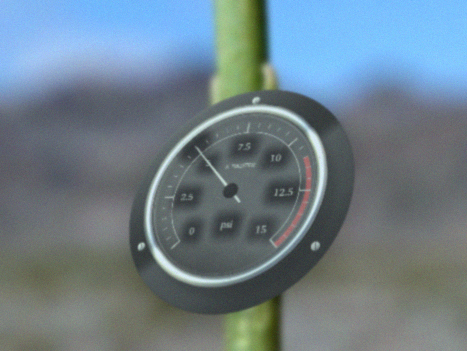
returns 5,psi
